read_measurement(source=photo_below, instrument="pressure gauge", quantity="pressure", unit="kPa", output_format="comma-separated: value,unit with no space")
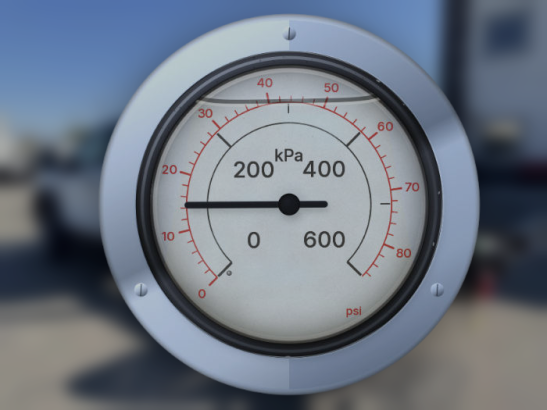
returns 100,kPa
